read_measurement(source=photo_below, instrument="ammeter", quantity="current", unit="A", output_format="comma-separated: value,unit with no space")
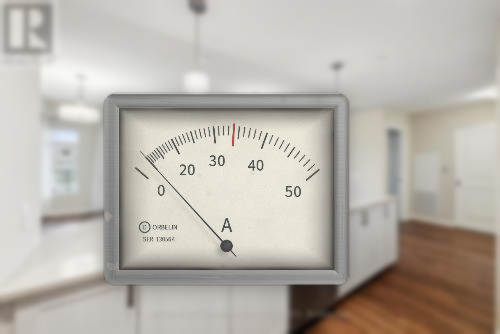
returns 10,A
